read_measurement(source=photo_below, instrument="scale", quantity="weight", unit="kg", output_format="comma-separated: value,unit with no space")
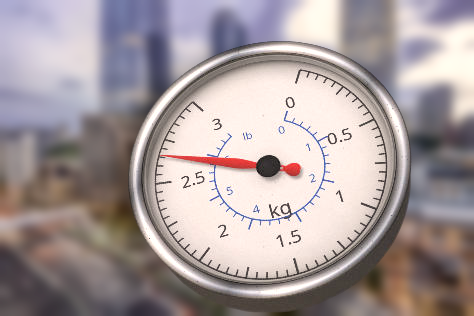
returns 2.65,kg
